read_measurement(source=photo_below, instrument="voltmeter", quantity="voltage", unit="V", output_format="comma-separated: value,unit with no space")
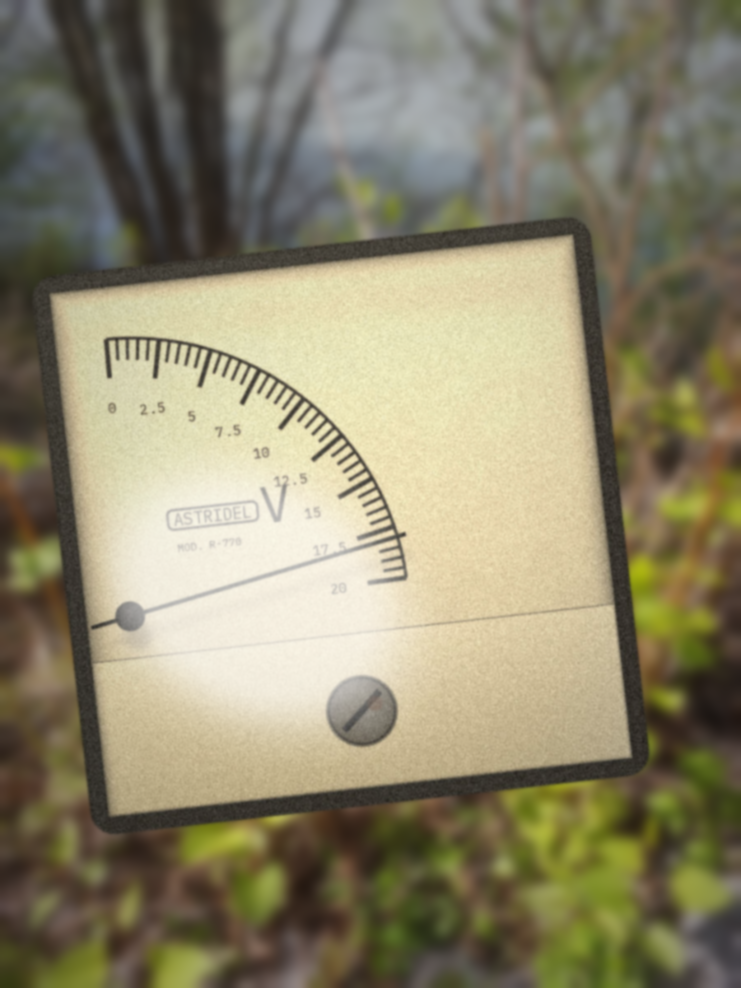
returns 18,V
